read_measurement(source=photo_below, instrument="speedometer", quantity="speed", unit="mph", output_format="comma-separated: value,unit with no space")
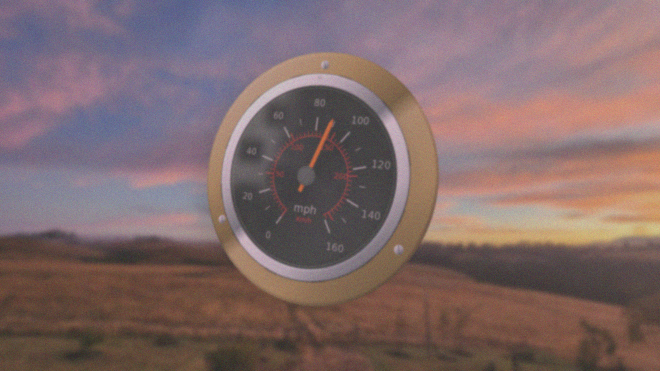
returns 90,mph
